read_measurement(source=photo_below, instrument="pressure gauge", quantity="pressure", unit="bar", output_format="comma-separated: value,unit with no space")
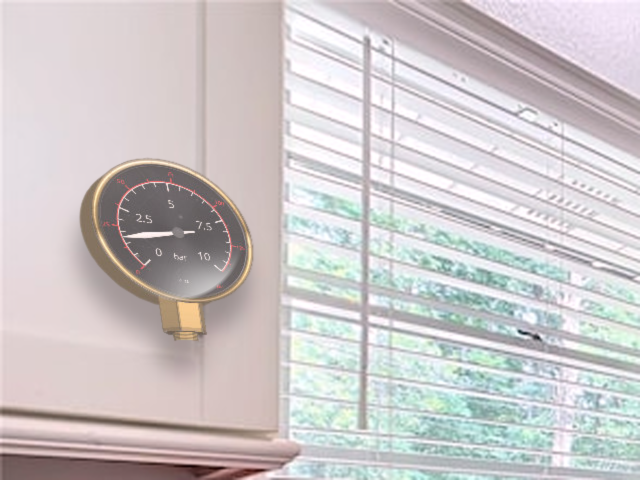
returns 1.25,bar
